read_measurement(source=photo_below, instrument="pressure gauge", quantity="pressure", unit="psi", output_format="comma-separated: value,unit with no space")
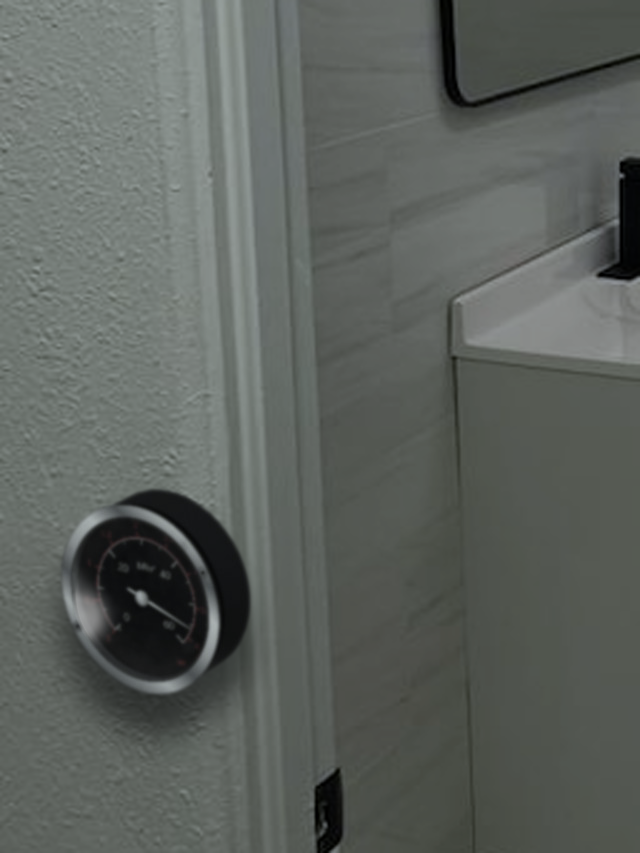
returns 55,psi
